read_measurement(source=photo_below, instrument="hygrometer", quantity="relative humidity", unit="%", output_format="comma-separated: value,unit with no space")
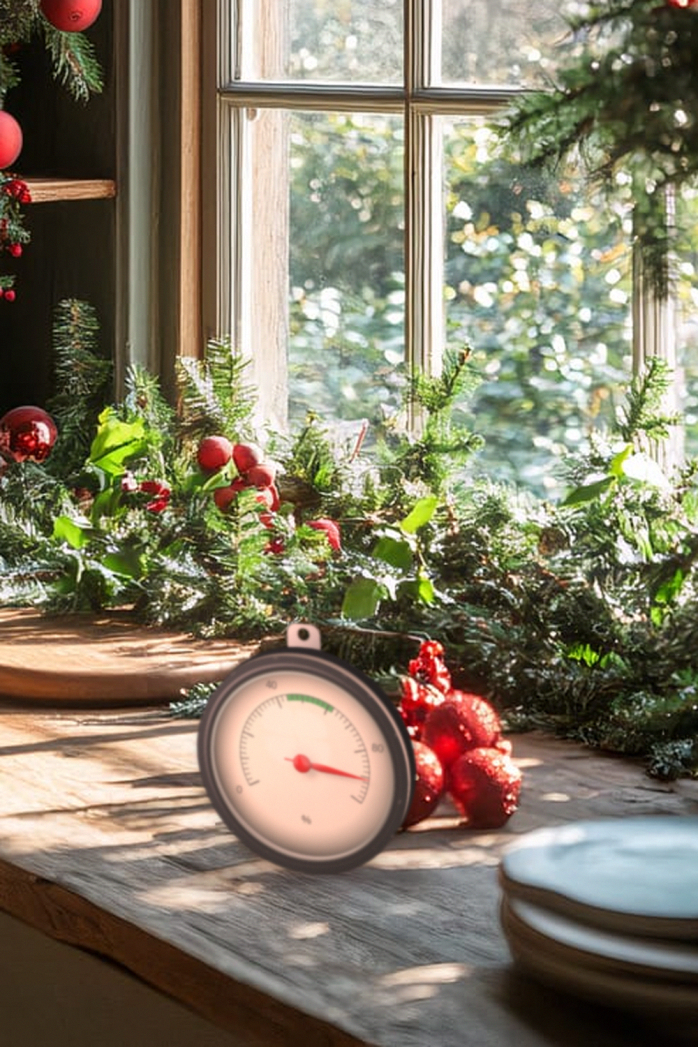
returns 90,%
